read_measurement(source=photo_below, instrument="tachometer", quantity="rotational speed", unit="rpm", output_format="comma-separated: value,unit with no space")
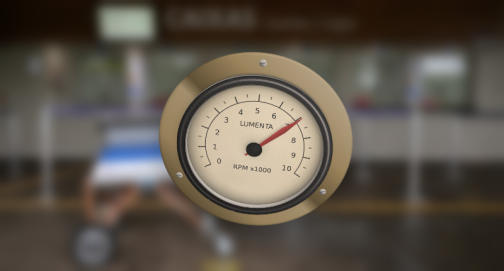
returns 7000,rpm
